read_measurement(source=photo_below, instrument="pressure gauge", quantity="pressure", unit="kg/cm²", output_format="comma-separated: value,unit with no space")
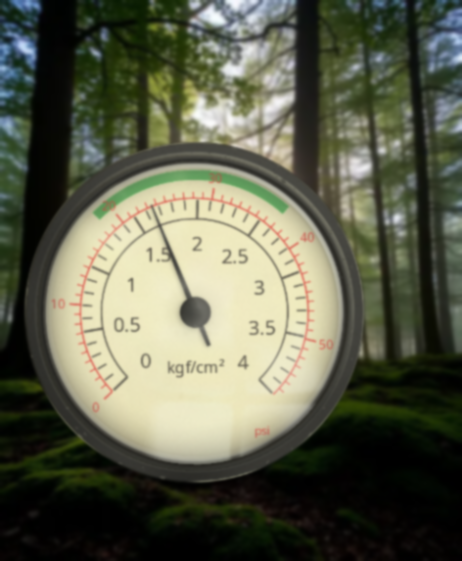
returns 1.65,kg/cm²
